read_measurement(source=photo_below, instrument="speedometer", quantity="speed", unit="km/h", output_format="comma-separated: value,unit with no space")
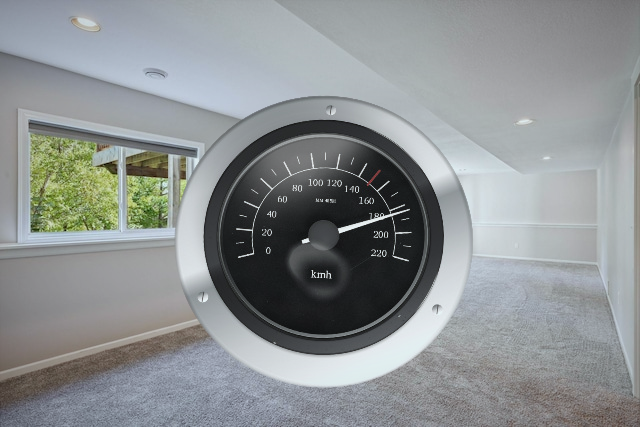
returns 185,km/h
